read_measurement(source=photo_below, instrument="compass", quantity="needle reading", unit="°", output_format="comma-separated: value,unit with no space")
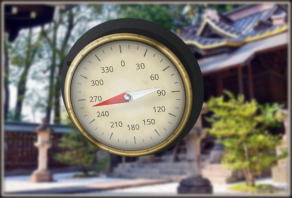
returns 260,°
